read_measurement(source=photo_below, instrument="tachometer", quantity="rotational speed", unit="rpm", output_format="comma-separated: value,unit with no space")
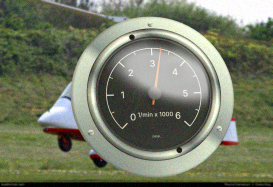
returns 3250,rpm
